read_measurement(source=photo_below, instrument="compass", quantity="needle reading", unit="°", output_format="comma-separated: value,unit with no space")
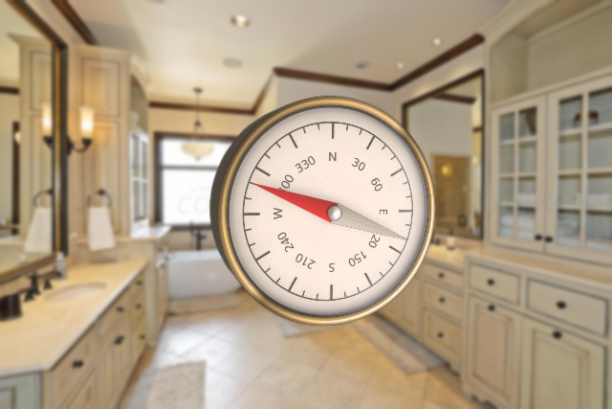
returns 290,°
